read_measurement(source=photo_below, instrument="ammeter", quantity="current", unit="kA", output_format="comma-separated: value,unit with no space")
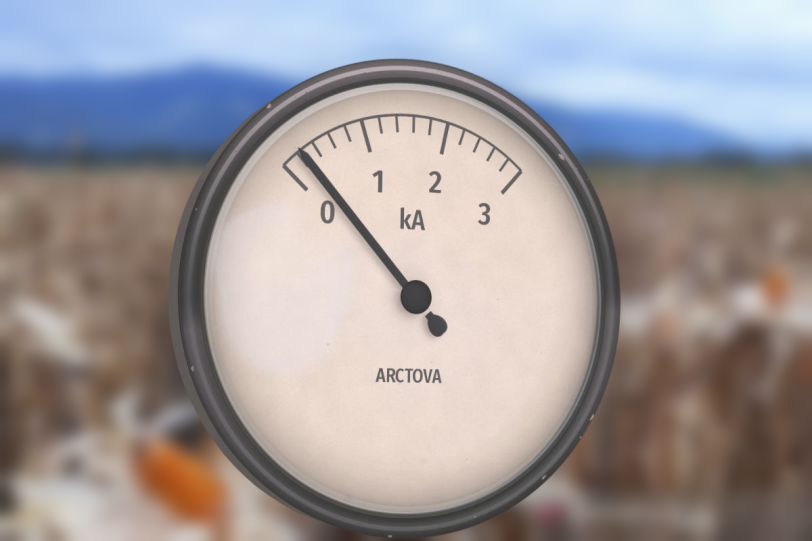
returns 0.2,kA
